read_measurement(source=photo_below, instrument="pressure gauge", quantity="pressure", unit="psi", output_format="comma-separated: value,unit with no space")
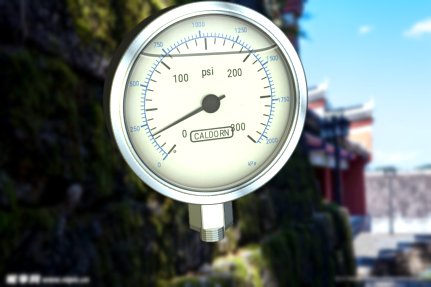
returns 25,psi
